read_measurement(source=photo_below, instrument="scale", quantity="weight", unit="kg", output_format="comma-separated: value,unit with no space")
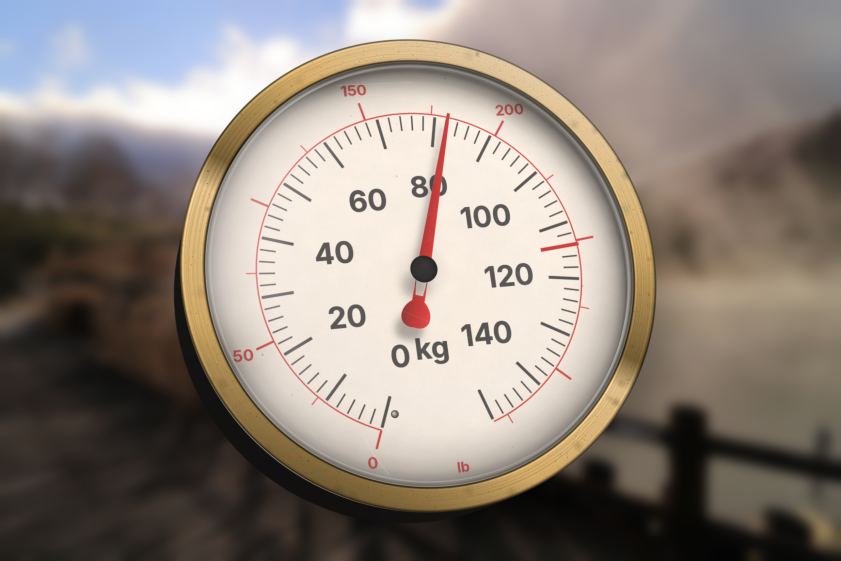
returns 82,kg
